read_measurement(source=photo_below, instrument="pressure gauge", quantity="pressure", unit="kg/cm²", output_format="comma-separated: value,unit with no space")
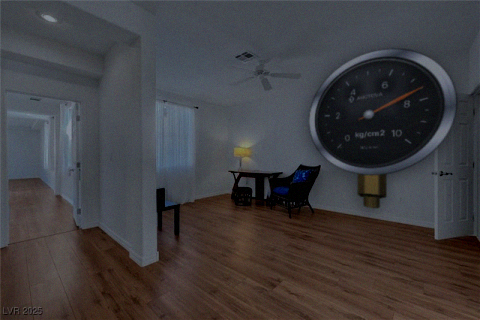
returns 7.5,kg/cm²
